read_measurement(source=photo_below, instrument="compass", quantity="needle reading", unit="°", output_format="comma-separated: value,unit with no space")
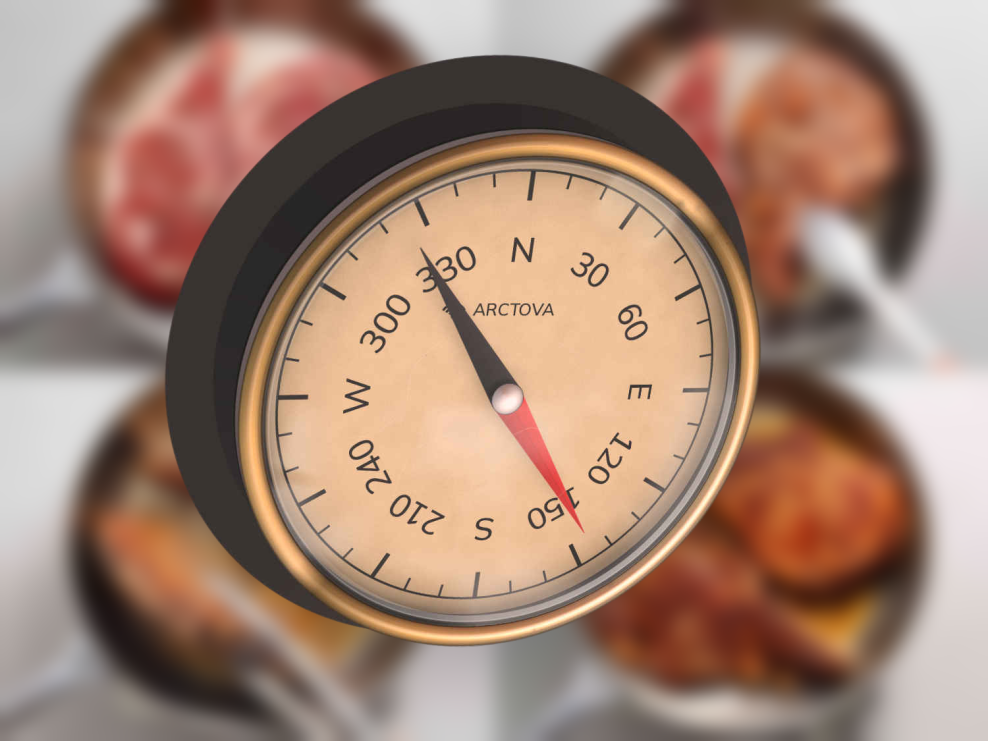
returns 145,°
